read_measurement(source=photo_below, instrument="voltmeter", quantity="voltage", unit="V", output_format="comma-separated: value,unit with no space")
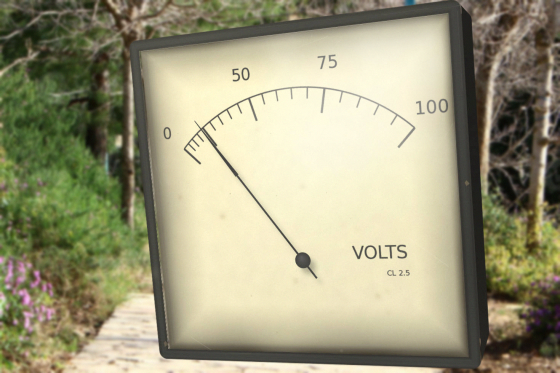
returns 25,V
